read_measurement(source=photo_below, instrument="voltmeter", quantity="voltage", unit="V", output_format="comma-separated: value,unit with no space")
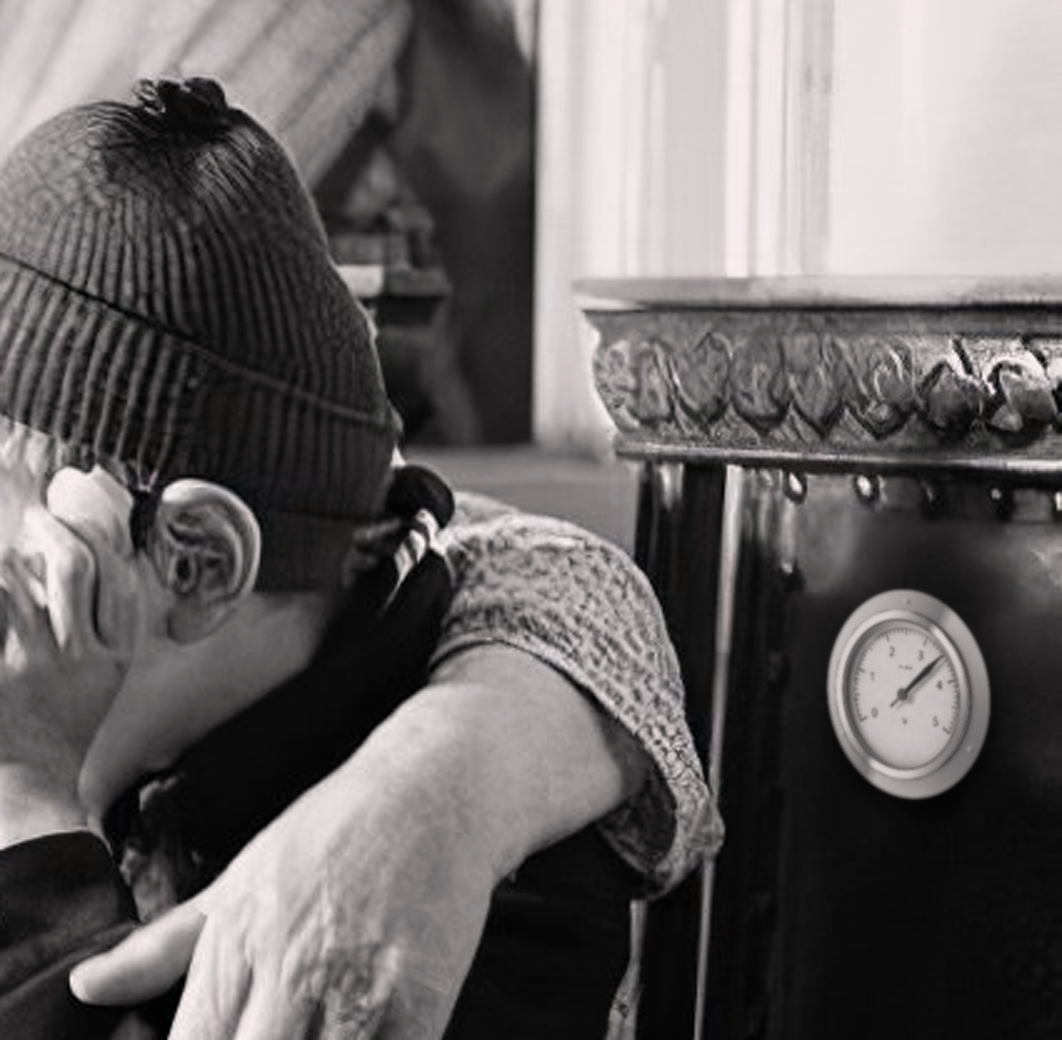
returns 3.5,V
